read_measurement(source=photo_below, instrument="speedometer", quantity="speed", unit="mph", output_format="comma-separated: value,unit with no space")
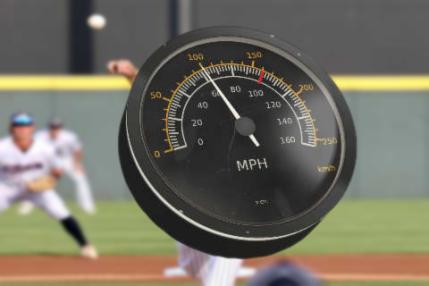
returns 60,mph
